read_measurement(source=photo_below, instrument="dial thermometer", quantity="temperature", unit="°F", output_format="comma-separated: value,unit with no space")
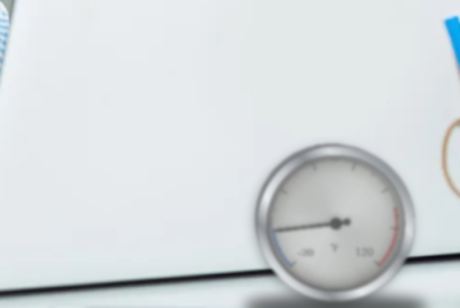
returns 0,°F
